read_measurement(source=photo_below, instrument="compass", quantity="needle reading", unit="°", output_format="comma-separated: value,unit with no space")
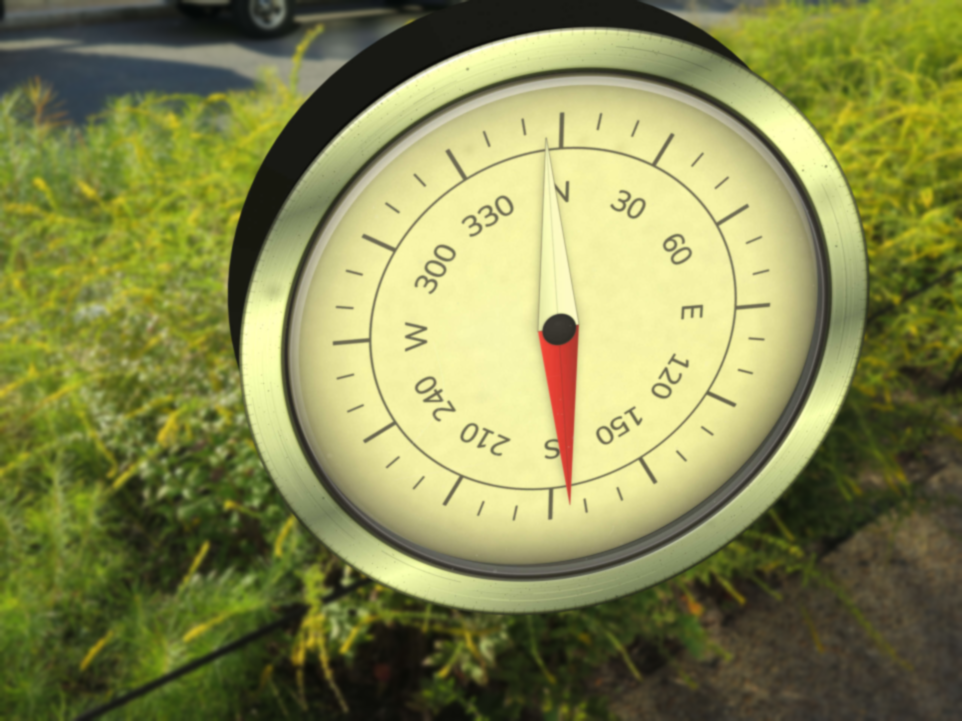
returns 175,°
